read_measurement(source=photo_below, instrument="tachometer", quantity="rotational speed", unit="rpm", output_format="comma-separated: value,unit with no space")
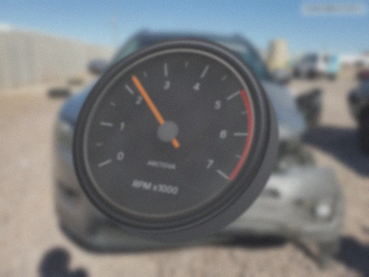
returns 2250,rpm
